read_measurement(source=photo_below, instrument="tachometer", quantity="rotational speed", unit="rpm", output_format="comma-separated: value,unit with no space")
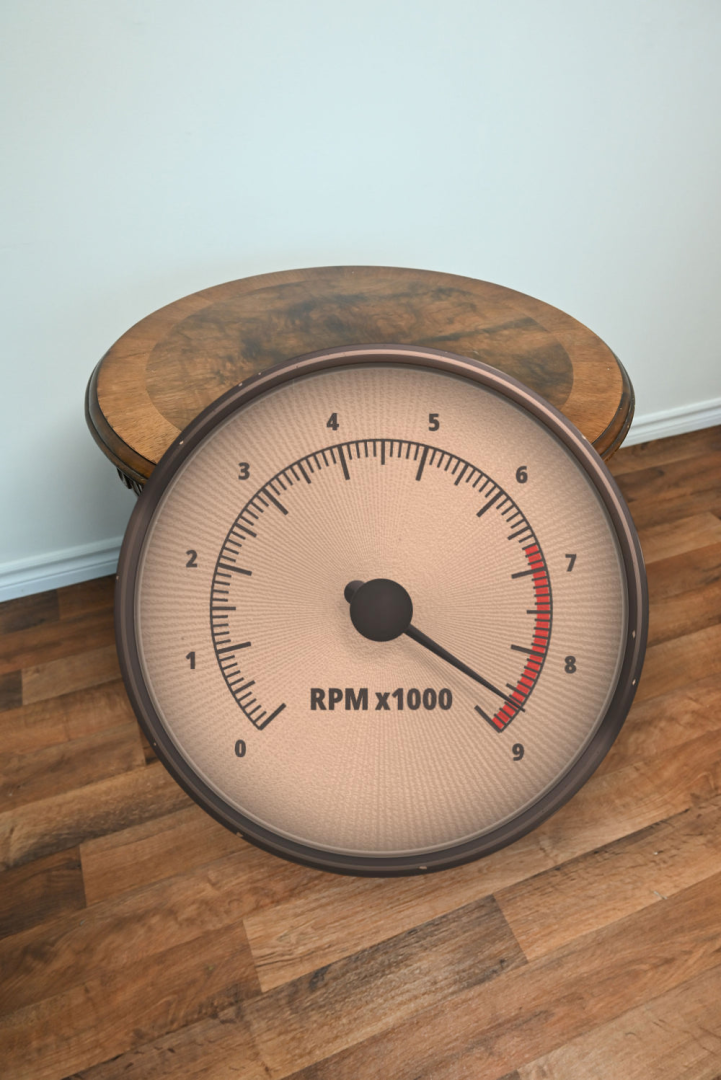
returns 8650,rpm
